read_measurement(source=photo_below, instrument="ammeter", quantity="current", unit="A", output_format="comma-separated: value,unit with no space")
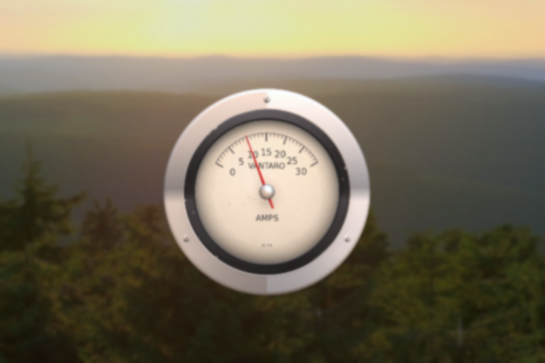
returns 10,A
